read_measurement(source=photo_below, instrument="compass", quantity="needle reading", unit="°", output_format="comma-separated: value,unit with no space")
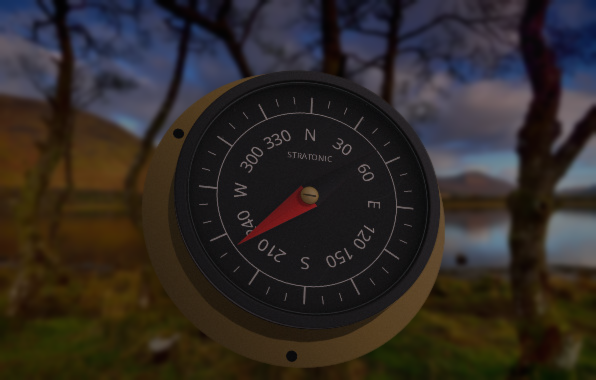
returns 230,°
